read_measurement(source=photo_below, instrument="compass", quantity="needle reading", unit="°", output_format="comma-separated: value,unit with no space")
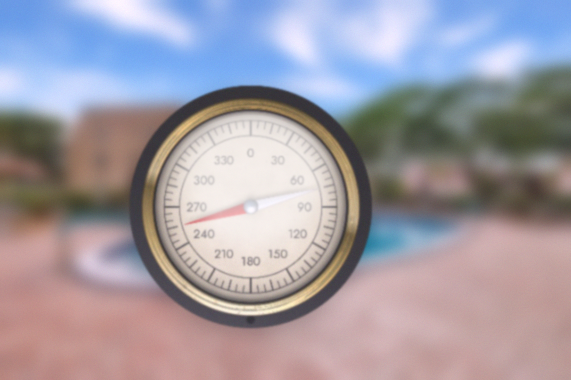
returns 255,°
